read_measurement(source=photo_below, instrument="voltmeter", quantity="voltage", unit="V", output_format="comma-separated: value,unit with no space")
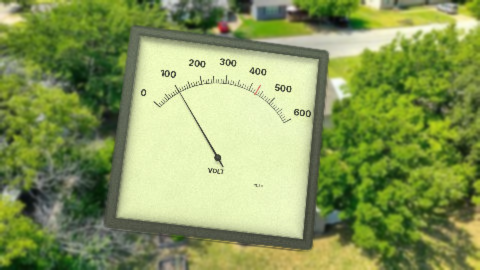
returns 100,V
